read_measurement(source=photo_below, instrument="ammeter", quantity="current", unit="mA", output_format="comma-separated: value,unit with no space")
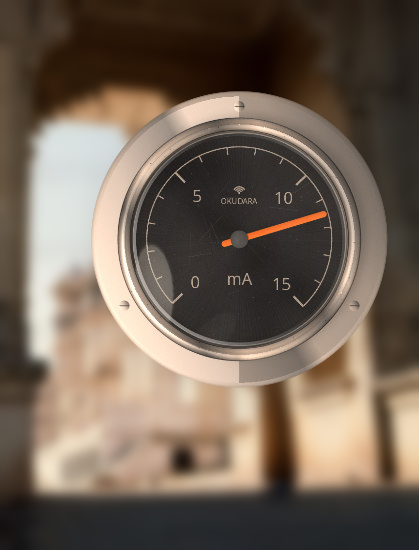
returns 11.5,mA
